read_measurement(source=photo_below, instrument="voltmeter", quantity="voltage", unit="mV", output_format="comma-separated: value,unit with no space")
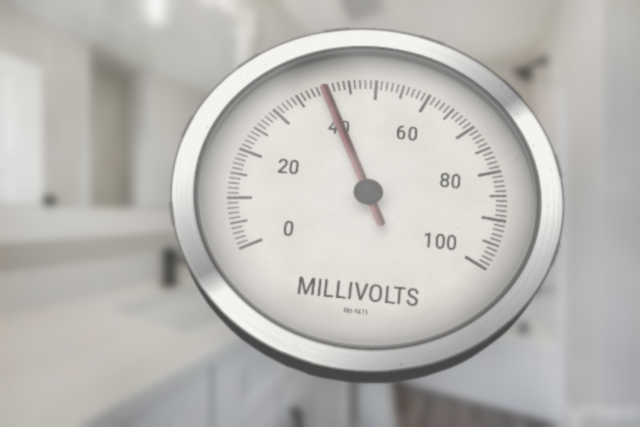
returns 40,mV
